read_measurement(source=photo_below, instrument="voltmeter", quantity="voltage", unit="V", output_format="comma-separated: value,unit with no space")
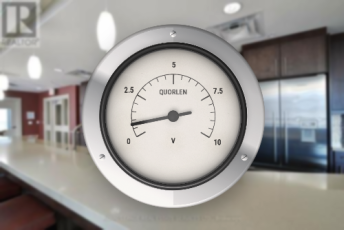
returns 0.75,V
